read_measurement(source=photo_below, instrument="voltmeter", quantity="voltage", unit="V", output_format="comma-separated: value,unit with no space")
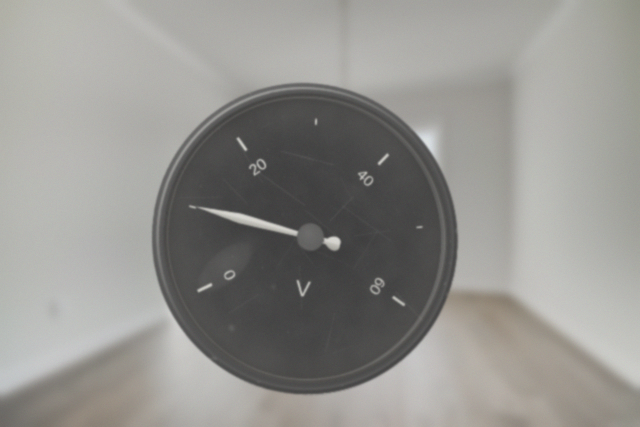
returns 10,V
